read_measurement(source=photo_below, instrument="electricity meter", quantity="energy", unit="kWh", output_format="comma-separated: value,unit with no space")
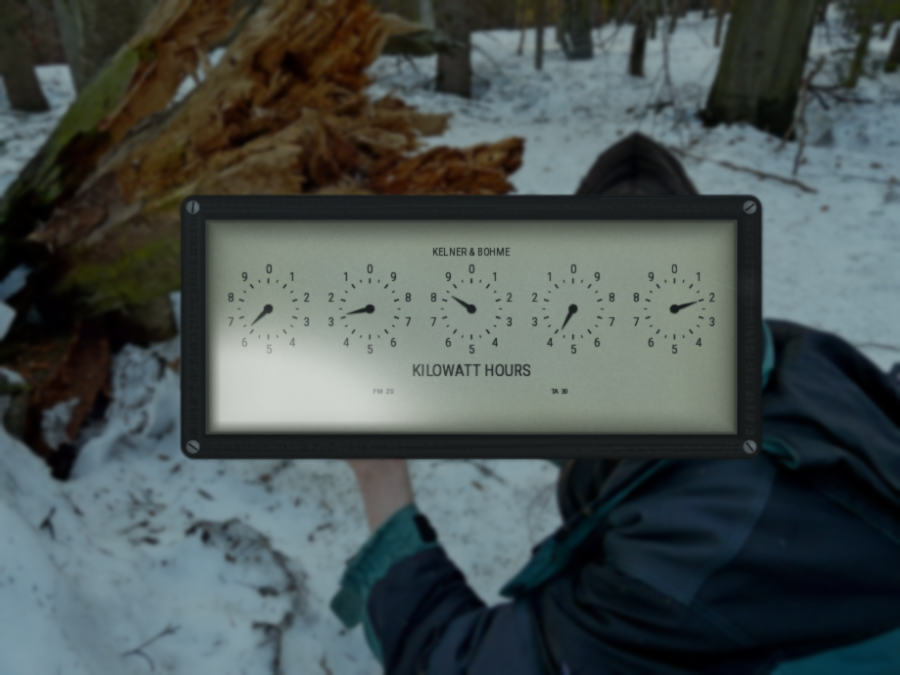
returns 62842,kWh
